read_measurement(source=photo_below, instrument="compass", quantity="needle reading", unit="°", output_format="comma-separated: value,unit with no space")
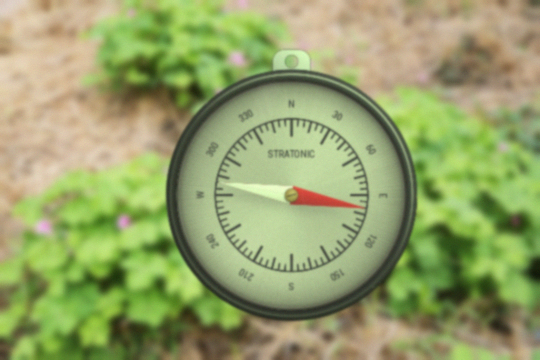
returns 100,°
